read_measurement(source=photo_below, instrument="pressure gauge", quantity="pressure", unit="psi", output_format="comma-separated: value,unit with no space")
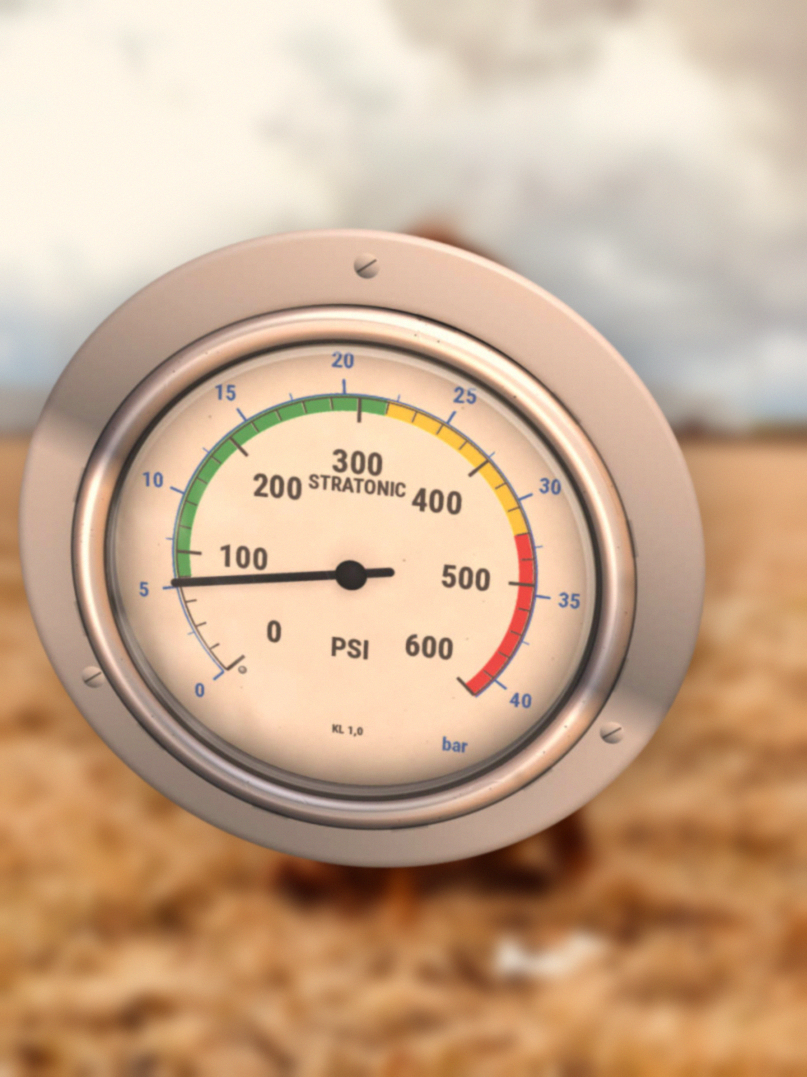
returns 80,psi
